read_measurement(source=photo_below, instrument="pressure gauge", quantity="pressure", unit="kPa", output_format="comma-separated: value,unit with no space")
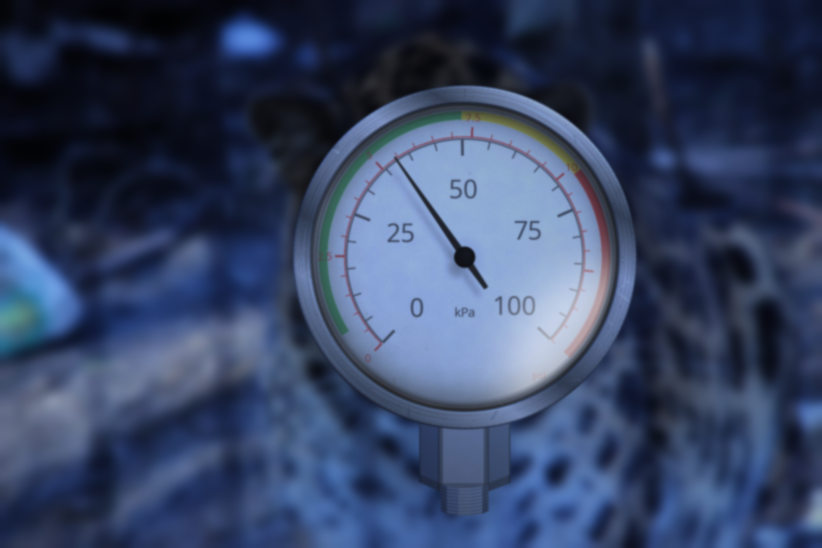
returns 37.5,kPa
